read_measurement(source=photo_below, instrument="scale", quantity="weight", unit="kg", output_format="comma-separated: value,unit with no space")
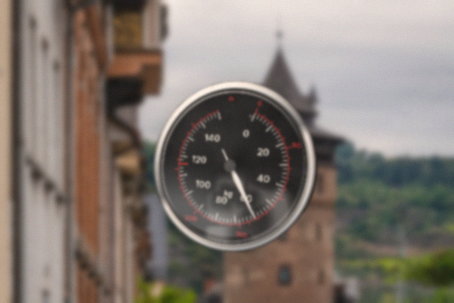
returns 60,kg
